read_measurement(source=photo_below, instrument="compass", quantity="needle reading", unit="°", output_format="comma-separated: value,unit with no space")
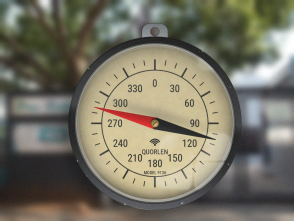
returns 285,°
